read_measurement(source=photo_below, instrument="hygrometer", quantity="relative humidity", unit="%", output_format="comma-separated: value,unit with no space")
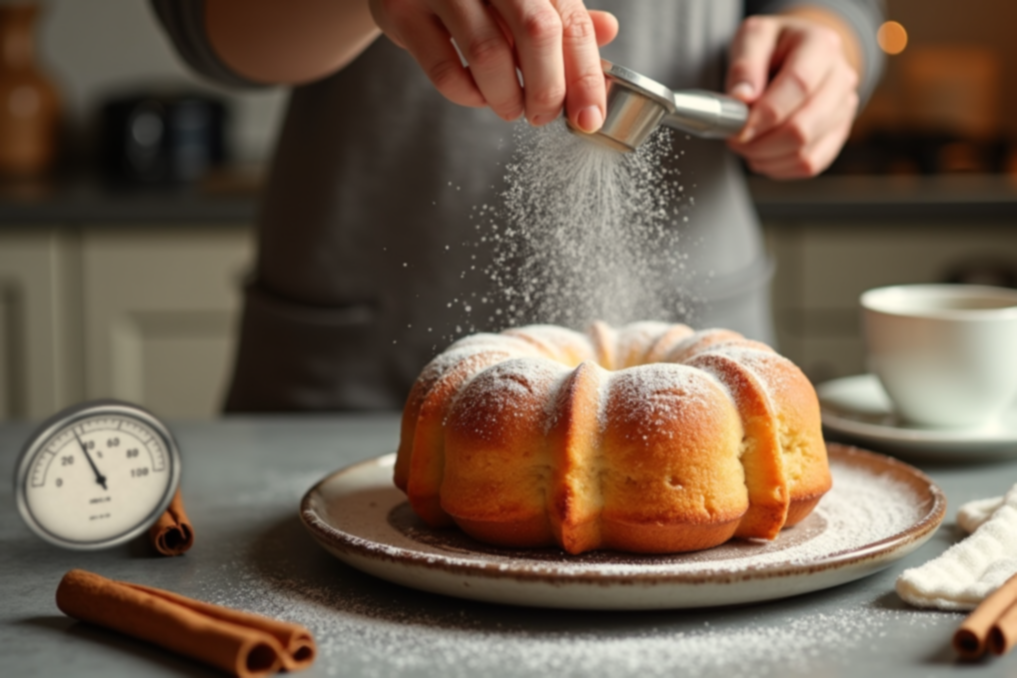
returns 36,%
